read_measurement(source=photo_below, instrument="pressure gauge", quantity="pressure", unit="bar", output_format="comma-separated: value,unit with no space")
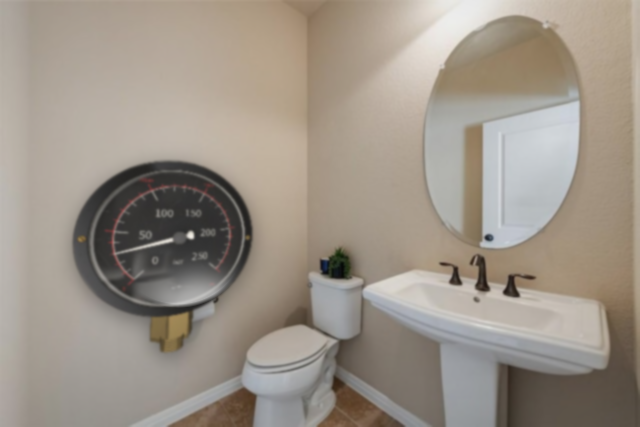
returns 30,bar
